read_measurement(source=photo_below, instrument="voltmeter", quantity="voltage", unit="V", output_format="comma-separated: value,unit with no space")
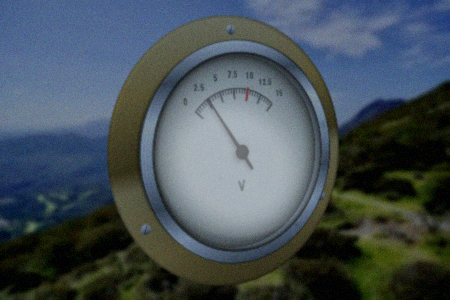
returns 2.5,V
